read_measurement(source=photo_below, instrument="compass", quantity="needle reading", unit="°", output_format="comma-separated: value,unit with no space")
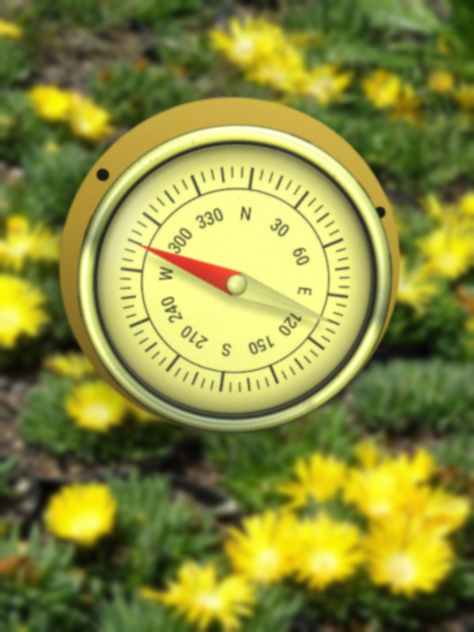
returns 285,°
